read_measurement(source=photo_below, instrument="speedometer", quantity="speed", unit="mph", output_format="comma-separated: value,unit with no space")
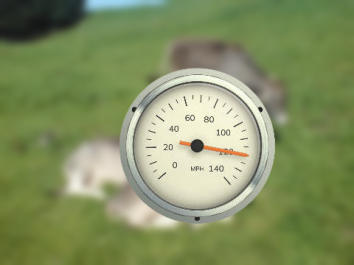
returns 120,mph
